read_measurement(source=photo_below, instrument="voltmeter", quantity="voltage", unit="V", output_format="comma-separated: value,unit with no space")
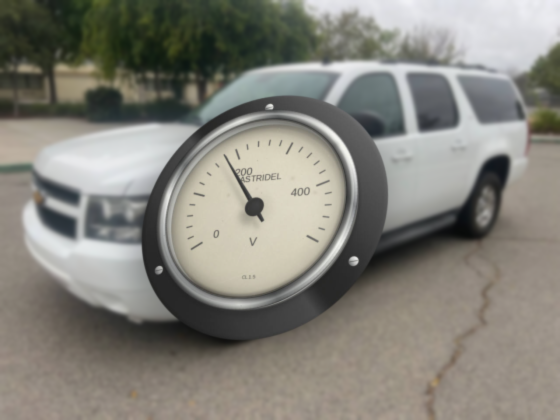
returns 180,V
